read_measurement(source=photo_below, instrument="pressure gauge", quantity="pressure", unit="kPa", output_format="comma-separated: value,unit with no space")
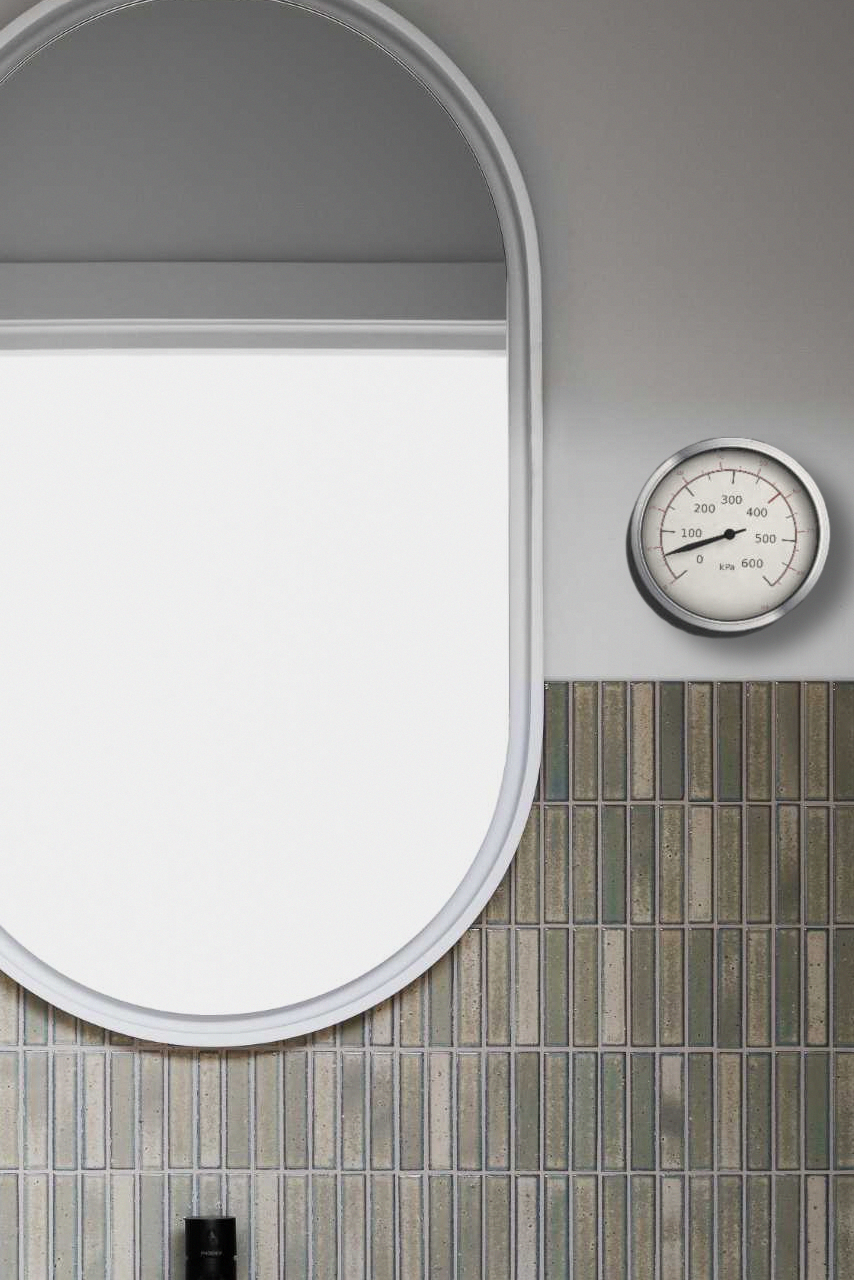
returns 50,kPa
